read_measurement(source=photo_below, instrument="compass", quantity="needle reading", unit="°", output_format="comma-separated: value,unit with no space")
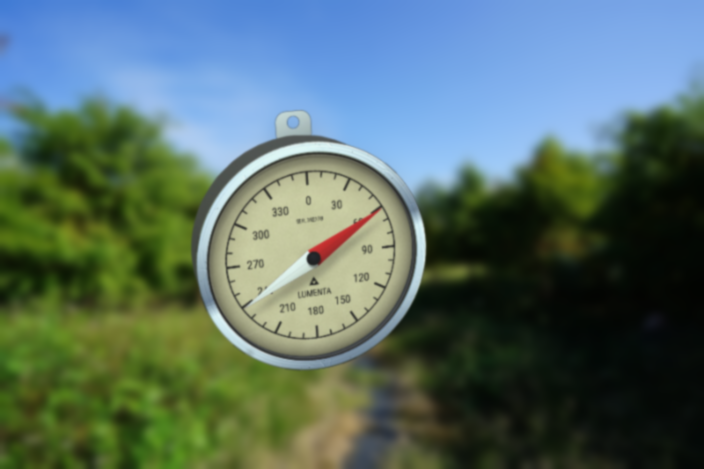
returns 60,°
